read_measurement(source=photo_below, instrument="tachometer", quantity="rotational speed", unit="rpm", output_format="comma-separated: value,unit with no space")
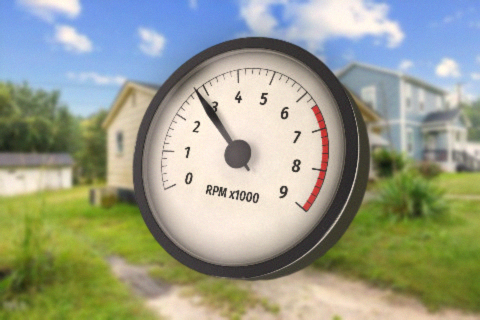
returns 2800,rpm
